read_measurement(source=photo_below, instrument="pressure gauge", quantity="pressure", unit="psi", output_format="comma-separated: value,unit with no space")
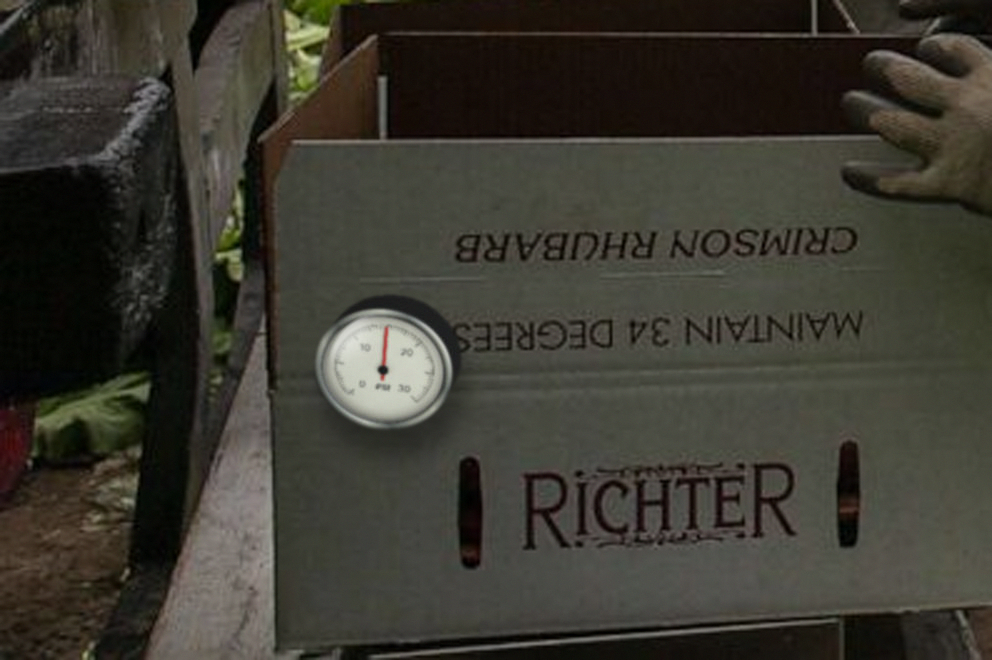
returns 15,psi
